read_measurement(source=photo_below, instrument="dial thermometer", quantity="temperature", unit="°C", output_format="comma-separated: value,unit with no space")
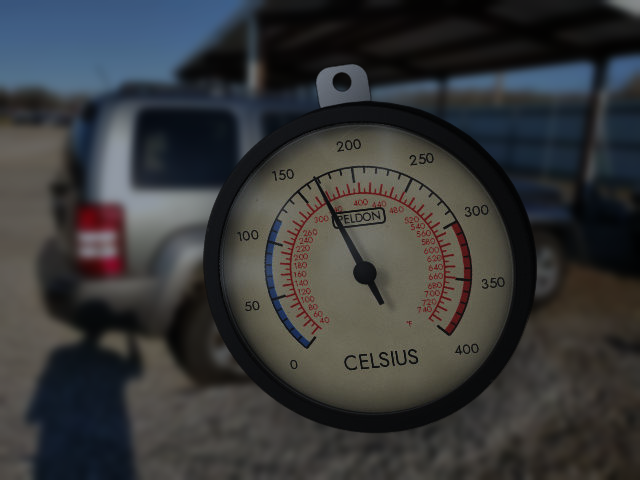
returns 170,°C
